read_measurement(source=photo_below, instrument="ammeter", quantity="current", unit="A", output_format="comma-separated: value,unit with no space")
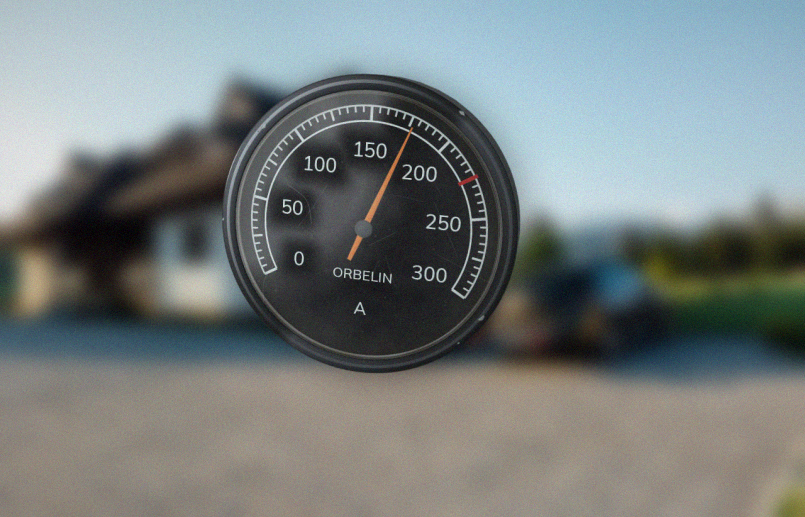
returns 177.5,A
